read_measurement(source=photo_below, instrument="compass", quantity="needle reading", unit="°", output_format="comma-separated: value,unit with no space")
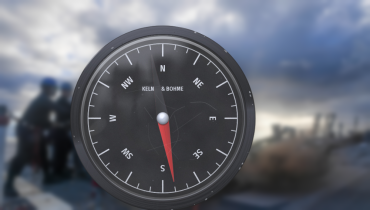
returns 170,°
